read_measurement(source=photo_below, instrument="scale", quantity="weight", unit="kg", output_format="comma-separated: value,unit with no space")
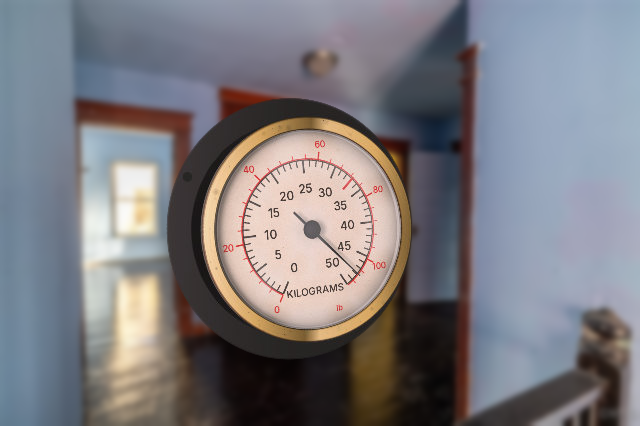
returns 48,kg
